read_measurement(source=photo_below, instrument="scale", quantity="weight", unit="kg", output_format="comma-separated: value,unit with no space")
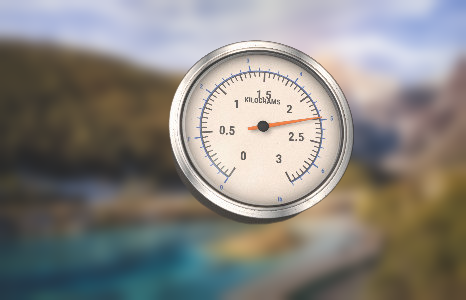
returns 2.25,kg
